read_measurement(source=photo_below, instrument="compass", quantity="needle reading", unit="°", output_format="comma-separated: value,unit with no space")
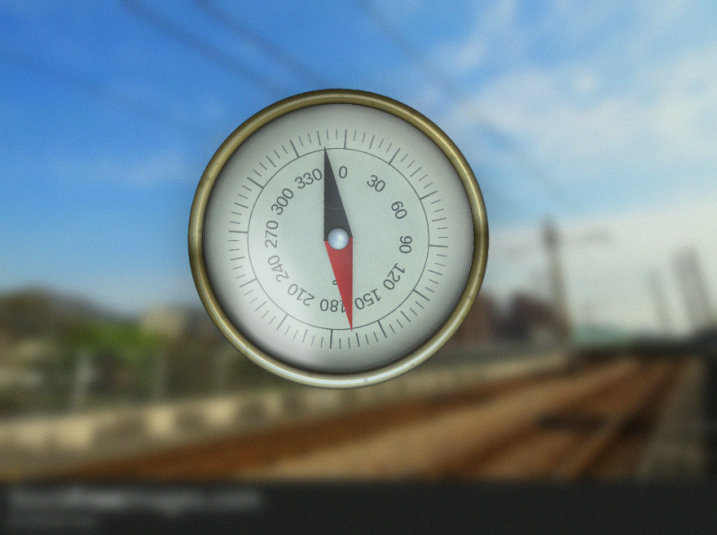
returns 167.5,°
